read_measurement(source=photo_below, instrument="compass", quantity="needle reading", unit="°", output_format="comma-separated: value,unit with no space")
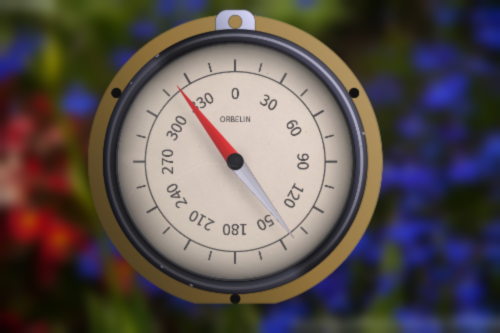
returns 322.5,°
